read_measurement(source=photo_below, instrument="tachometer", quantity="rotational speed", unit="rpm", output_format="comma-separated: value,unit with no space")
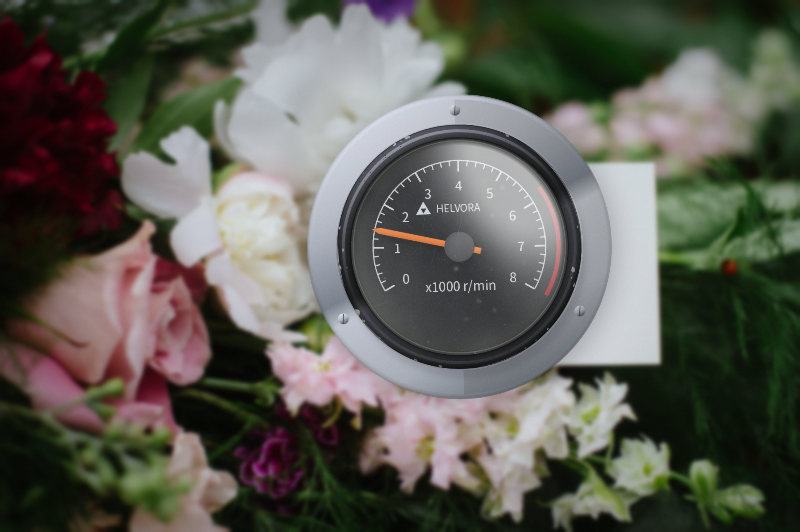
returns 1400,rpm
